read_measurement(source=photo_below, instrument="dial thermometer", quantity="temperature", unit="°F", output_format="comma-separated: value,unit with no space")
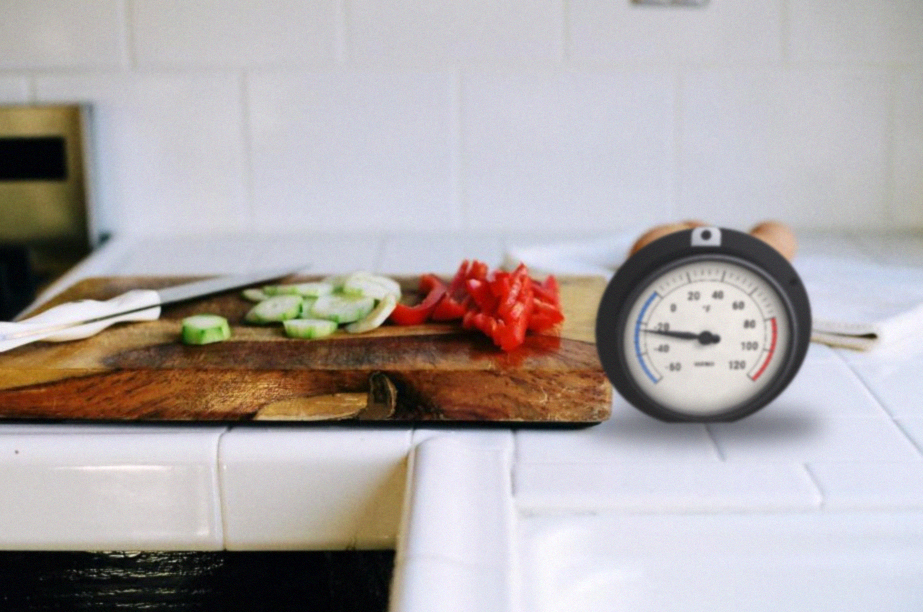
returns -24,°F
